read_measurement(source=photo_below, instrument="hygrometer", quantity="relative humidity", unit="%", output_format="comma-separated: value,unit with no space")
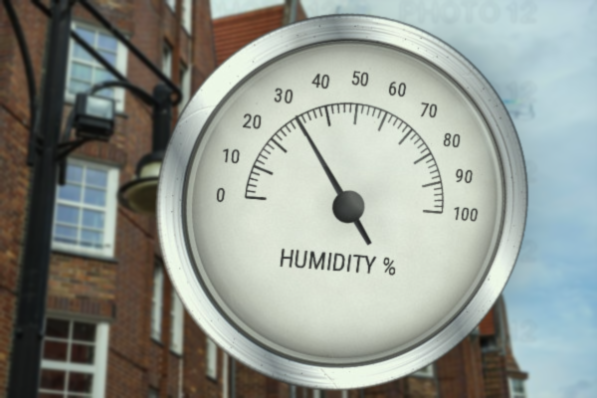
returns 30,%
